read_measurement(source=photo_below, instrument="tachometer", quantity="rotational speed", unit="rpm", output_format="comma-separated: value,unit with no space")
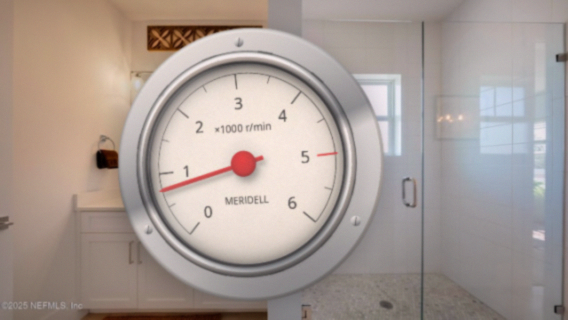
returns 750,rpm
